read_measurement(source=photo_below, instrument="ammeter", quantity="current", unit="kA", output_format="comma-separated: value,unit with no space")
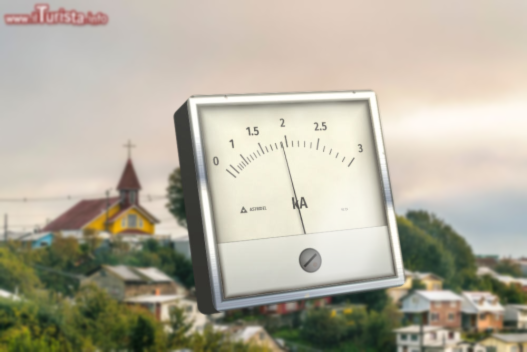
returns 1.9,kA
